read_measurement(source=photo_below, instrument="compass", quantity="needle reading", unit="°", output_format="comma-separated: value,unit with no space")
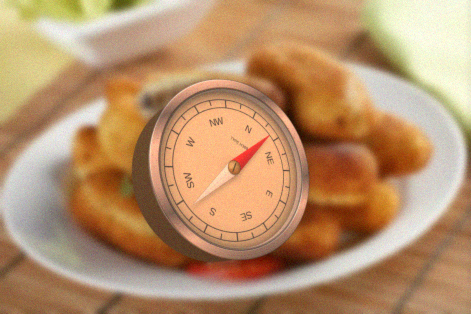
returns 22.5,°
